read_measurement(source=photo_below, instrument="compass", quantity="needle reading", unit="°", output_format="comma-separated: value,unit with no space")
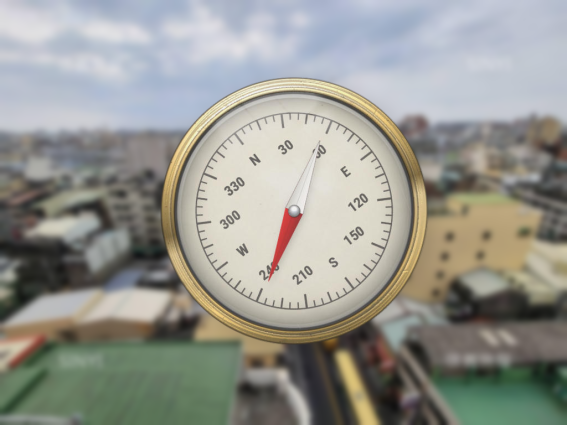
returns 237.5,°
